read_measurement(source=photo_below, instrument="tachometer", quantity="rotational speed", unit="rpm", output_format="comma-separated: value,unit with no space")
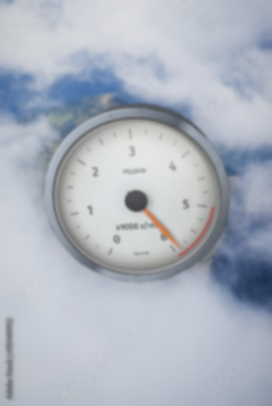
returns 5875,rpm
